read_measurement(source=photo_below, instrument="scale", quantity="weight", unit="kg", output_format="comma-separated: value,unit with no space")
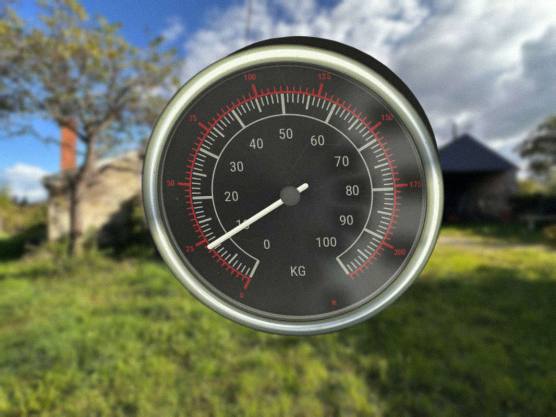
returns 10,kg
